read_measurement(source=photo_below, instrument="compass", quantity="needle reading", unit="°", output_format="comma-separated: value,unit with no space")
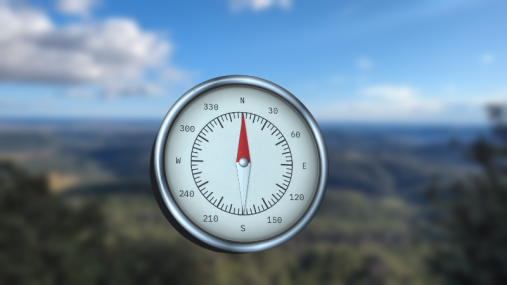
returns 0,°
